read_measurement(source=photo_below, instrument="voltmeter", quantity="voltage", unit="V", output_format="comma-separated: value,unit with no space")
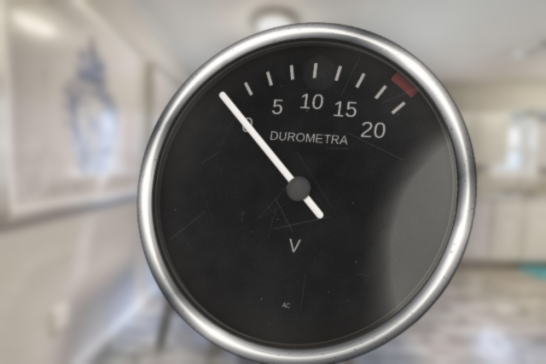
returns 0,V
